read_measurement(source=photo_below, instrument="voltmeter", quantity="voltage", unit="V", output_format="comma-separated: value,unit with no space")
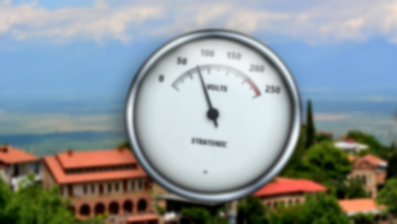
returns 75,V
